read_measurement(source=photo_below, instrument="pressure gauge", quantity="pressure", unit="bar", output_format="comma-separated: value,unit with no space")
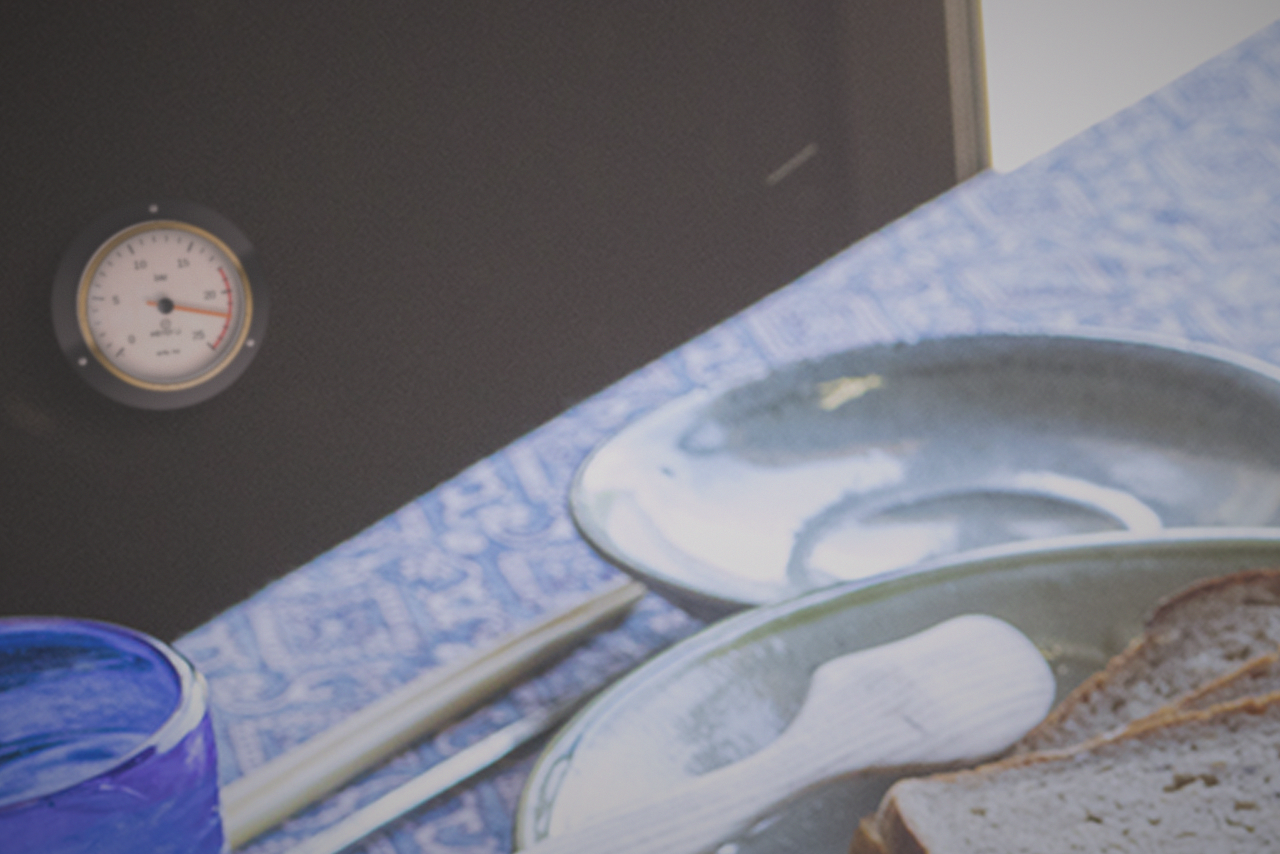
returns 22,bar
